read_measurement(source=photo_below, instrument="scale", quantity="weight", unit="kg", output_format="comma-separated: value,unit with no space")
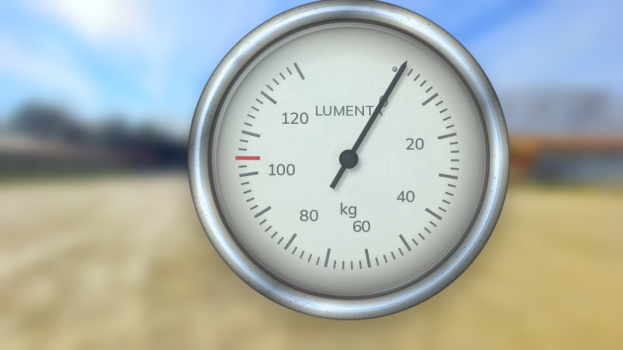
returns 0,kg
